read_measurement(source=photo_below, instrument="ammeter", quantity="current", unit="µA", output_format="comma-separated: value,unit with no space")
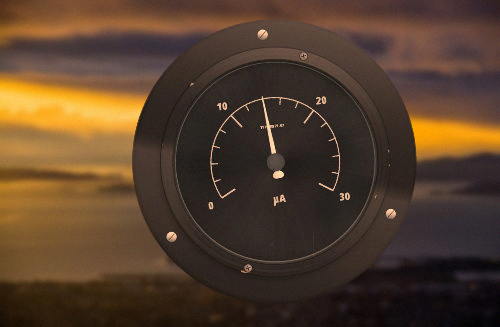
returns 14,µA
